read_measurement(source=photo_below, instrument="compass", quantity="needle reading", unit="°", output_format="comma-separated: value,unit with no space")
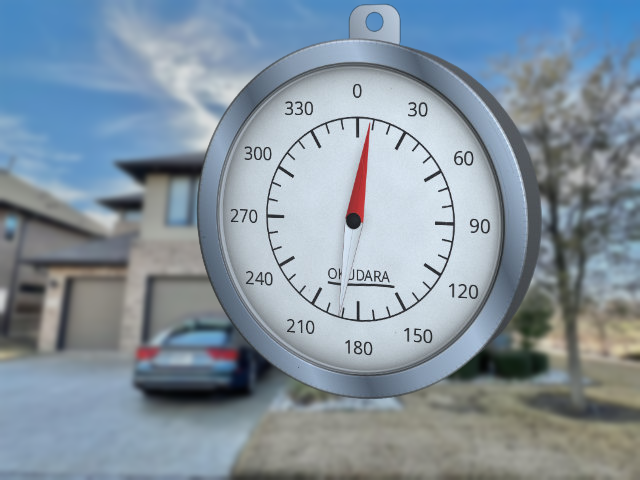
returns 10,°
